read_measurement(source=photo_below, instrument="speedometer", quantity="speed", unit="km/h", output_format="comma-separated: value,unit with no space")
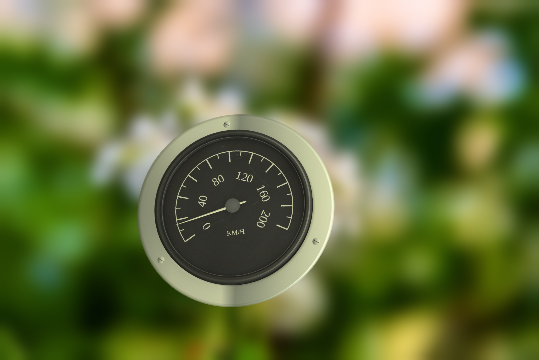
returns 15,km/h
